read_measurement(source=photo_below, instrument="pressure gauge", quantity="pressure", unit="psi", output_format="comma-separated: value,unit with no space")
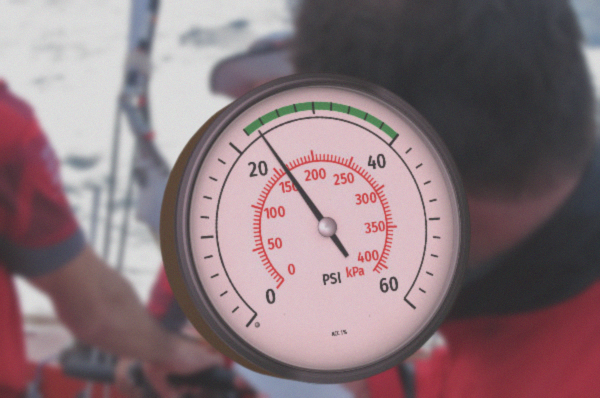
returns 23,psi
